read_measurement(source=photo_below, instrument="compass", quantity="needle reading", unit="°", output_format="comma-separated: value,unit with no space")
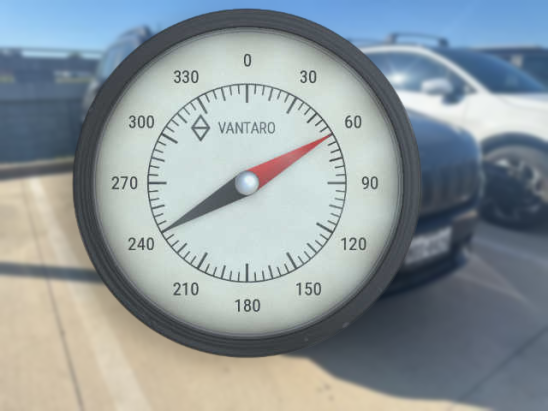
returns 60,°
